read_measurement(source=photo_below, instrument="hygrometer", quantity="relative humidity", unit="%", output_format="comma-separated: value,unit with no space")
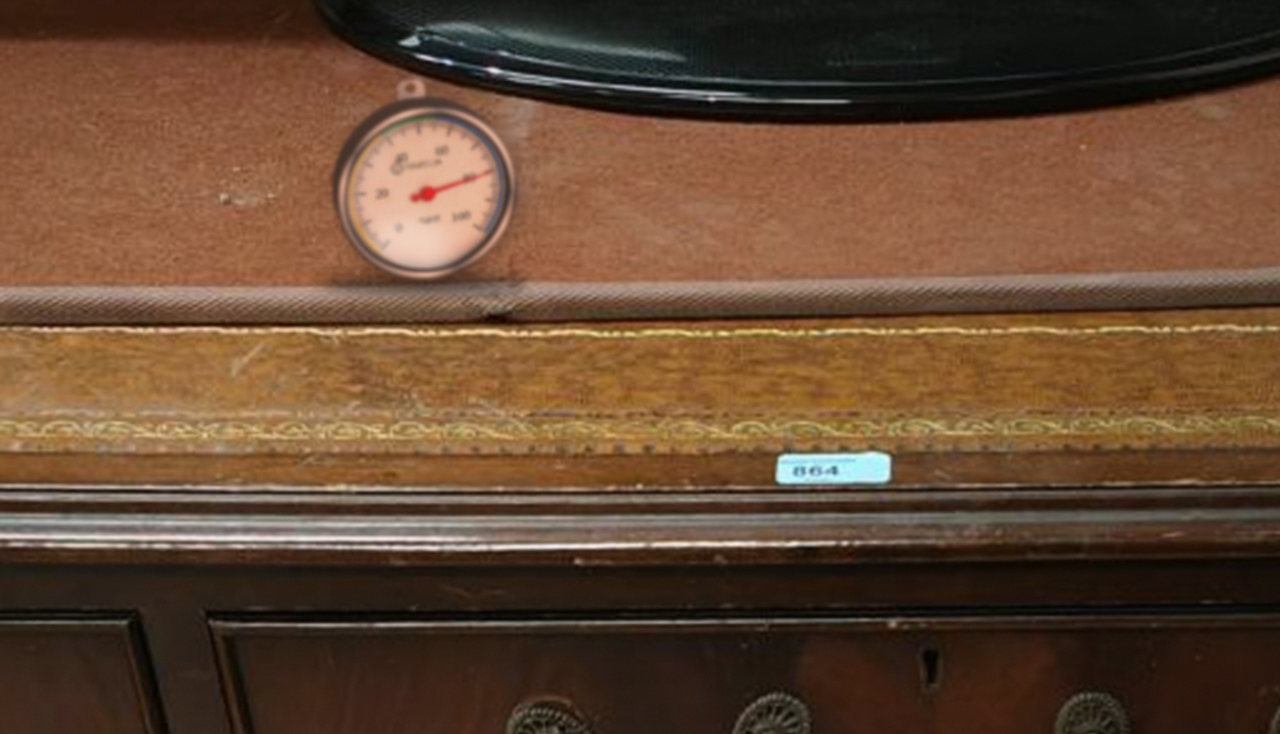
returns 80,%
